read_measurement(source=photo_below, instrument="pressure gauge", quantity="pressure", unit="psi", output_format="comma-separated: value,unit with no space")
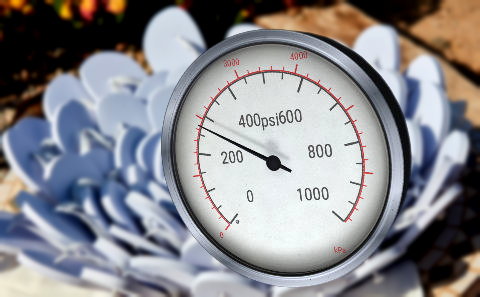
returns 275,psi
